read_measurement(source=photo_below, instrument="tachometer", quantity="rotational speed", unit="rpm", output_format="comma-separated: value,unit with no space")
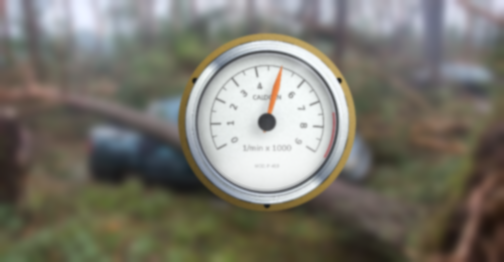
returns 5000,rpm
